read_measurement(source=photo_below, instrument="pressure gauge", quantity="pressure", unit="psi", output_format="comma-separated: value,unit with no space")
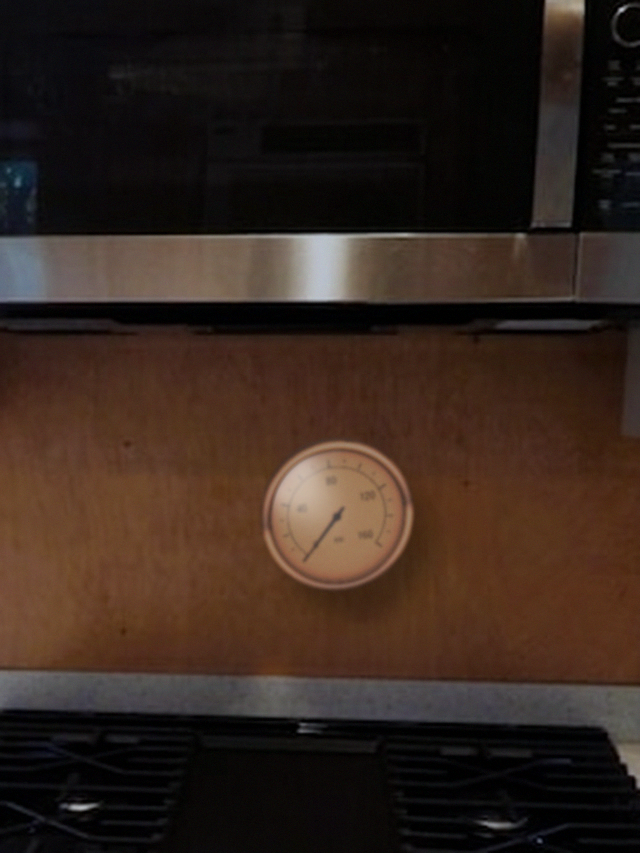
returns 0,psi
